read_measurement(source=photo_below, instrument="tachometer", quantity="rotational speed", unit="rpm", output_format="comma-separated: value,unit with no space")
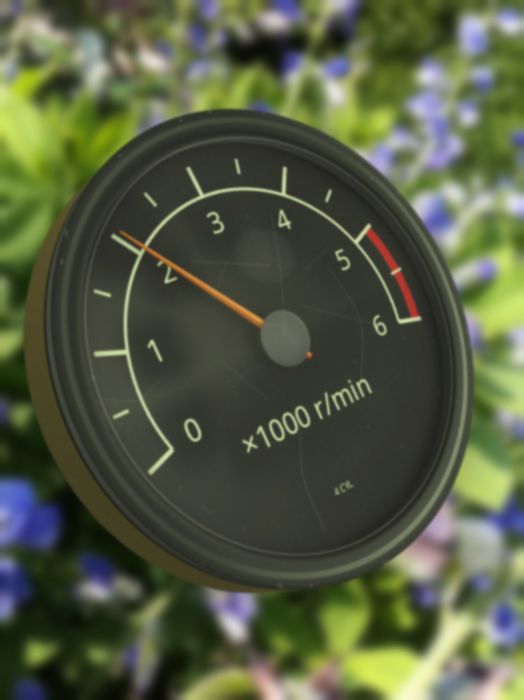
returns 2000,rpm
